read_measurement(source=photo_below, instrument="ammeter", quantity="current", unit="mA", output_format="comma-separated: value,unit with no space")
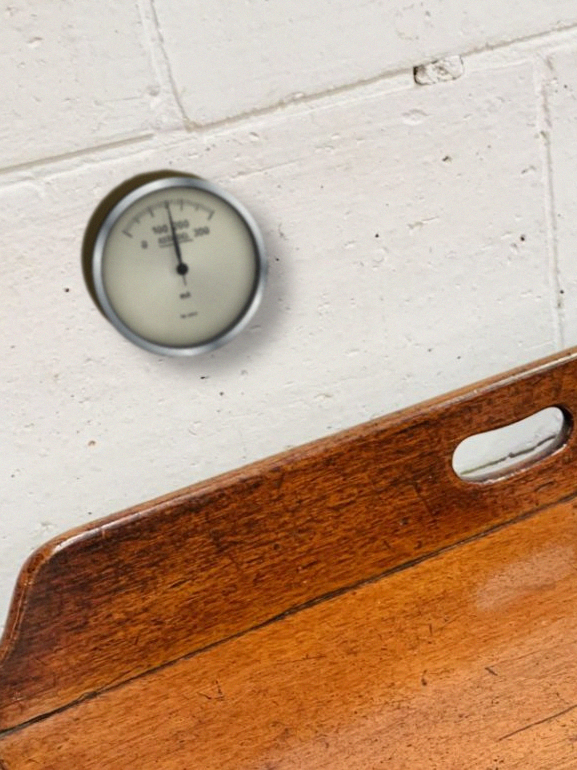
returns 150,mA
